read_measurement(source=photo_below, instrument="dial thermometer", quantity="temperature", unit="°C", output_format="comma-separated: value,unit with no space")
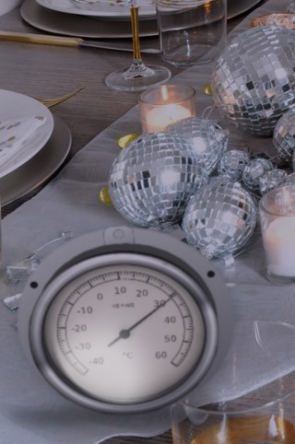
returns 30,°C
